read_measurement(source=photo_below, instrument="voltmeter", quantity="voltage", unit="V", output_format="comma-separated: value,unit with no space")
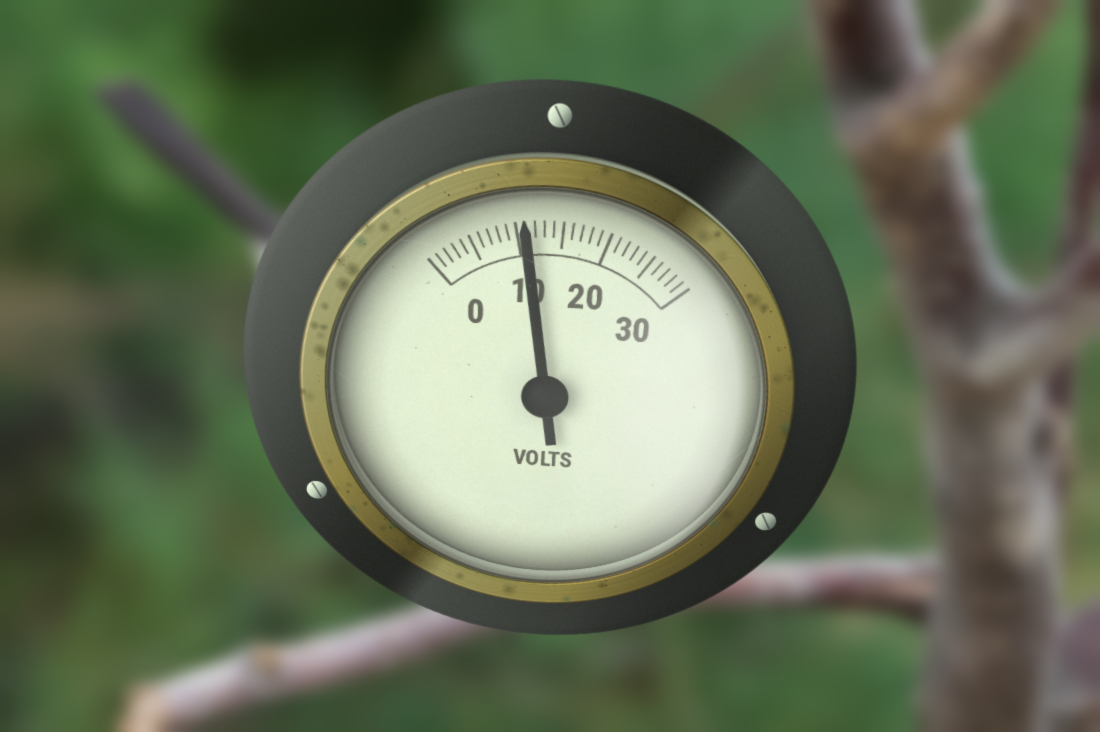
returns 11,V
